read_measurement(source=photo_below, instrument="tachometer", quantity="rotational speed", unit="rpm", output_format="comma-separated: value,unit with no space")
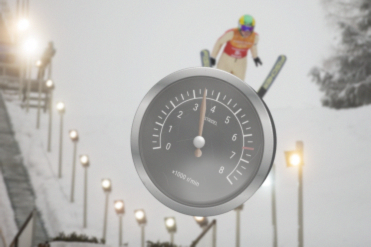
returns 3500,rpm
